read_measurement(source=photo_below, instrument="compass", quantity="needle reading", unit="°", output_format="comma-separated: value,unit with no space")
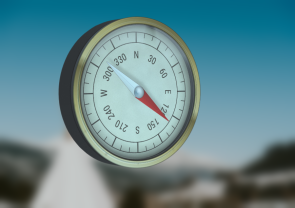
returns 130,°
